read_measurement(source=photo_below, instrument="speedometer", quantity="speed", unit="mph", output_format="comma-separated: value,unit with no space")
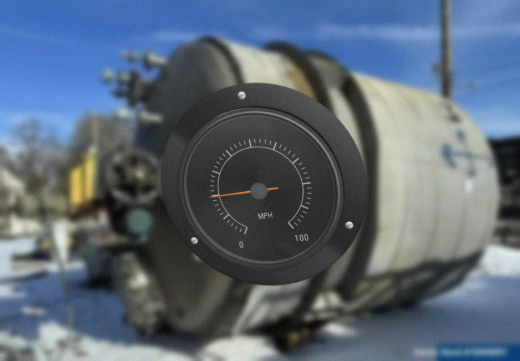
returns 20,mph
